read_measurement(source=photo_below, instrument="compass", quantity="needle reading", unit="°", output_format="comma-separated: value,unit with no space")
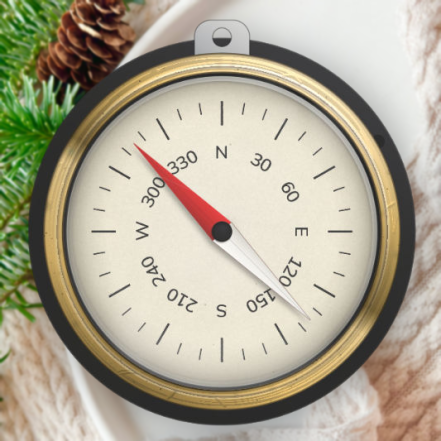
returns 315,°
